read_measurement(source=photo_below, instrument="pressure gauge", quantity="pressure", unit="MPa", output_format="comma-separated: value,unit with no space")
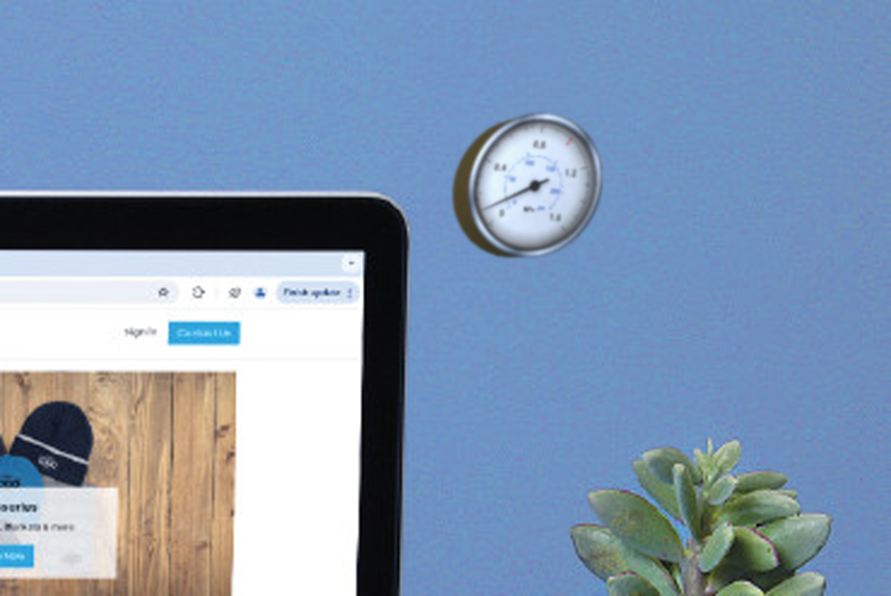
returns 0.1,MPa
